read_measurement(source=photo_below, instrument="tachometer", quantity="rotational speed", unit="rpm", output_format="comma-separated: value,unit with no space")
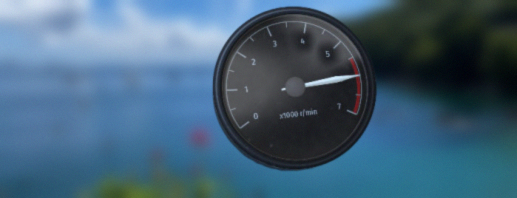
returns 6000,rpm
